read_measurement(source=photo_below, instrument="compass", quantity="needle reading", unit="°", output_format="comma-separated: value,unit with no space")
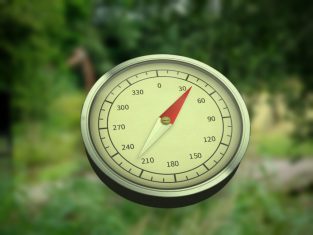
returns 40,°
